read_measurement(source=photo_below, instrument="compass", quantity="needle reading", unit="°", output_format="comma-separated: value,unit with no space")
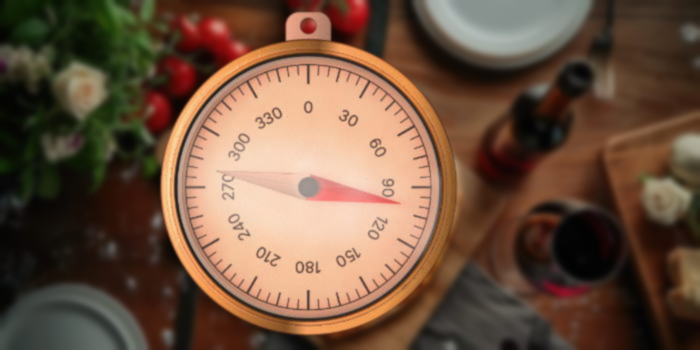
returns 100,°
